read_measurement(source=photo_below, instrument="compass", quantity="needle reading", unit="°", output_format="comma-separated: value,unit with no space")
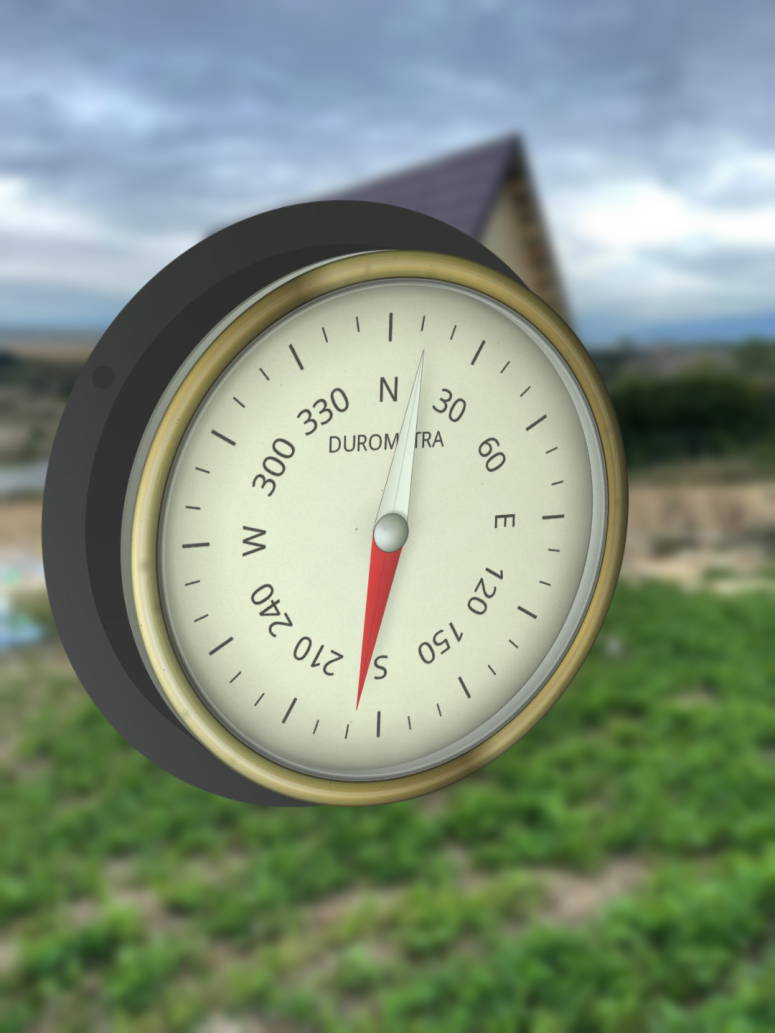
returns 190,°
